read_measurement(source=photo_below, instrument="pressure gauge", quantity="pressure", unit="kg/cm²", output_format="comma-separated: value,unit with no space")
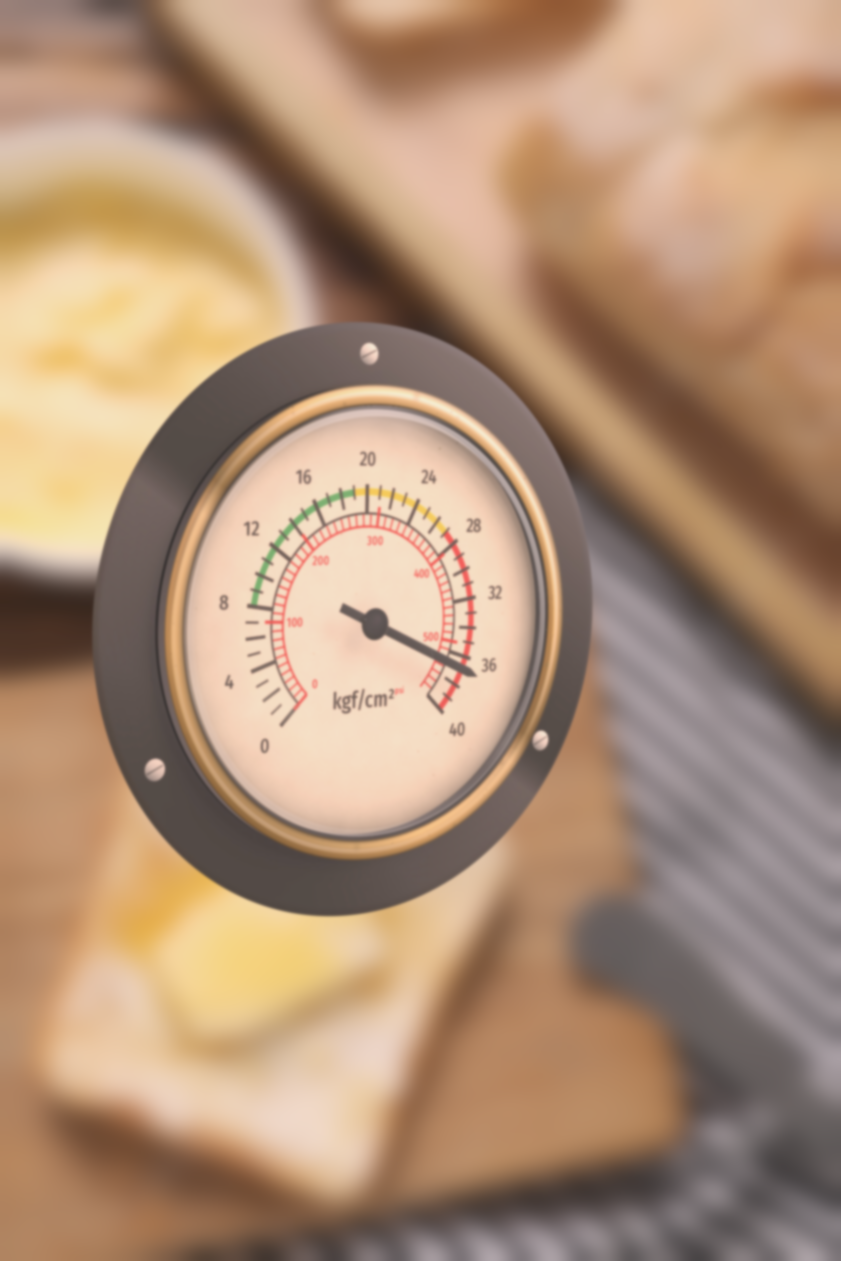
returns 37,kg/cm²
